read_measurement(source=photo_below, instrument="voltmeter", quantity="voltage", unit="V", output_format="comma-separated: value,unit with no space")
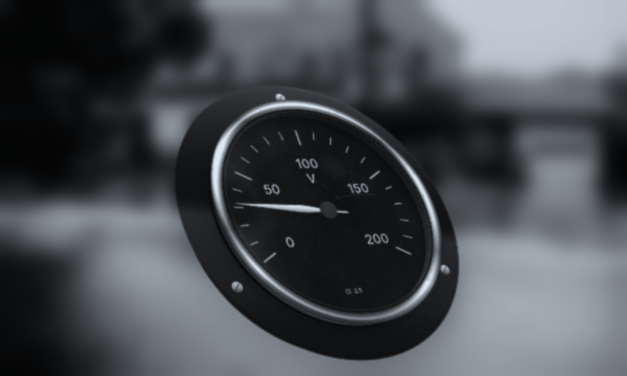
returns 30,V
